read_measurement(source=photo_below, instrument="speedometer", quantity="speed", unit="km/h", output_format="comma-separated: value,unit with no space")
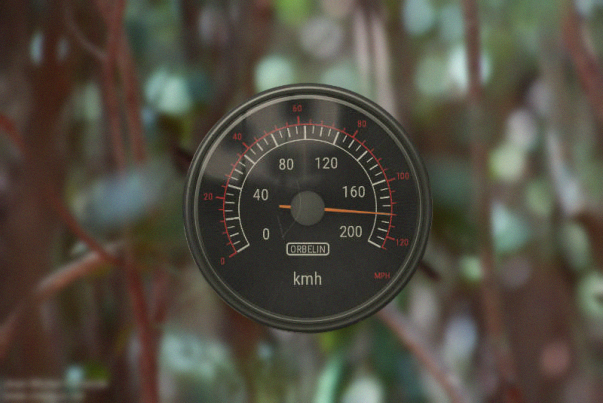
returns 180,km/h
